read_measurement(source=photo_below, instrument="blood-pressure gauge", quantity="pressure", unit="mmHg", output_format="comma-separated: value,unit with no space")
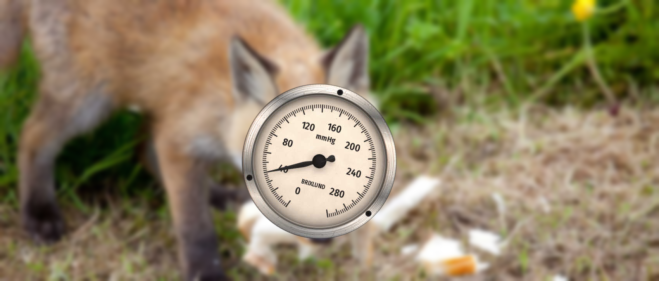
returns 40,mmHg
